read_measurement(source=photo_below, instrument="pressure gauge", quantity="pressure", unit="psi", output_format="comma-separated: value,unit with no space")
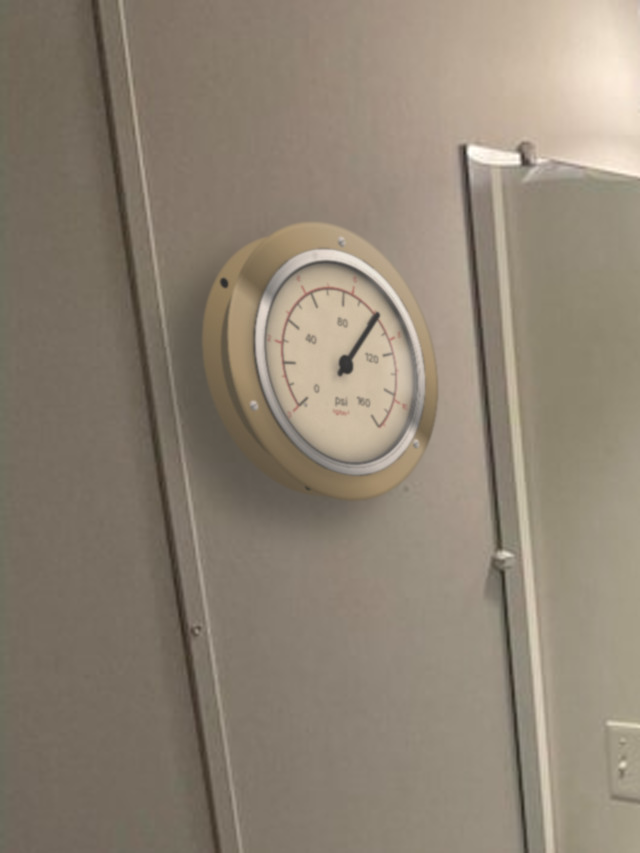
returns 100,psi
